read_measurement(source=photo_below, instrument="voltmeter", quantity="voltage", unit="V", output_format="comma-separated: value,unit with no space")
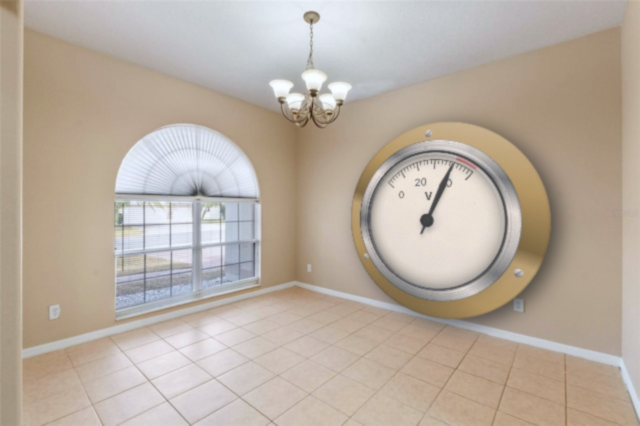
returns 40,V
